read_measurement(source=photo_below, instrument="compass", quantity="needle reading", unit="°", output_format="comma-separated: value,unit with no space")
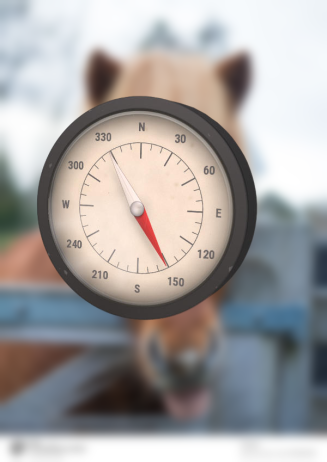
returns 150,°
